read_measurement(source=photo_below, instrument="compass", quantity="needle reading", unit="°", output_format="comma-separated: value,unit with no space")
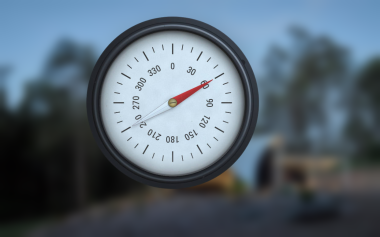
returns 60,°
